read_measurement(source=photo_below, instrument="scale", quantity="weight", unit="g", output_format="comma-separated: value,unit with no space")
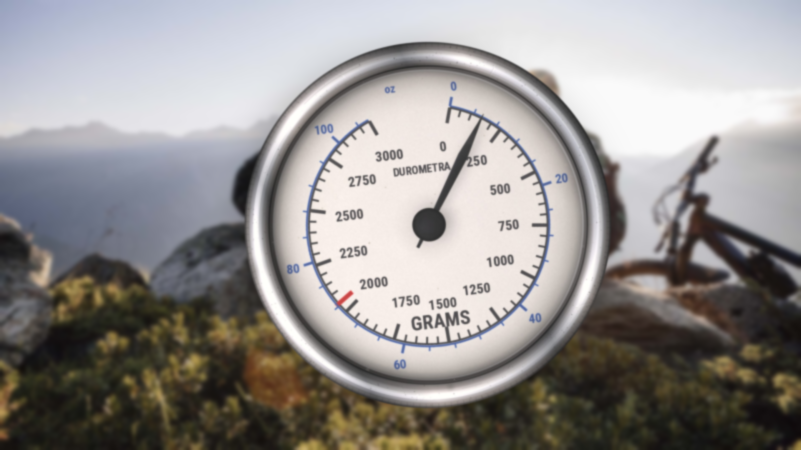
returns 150,g
